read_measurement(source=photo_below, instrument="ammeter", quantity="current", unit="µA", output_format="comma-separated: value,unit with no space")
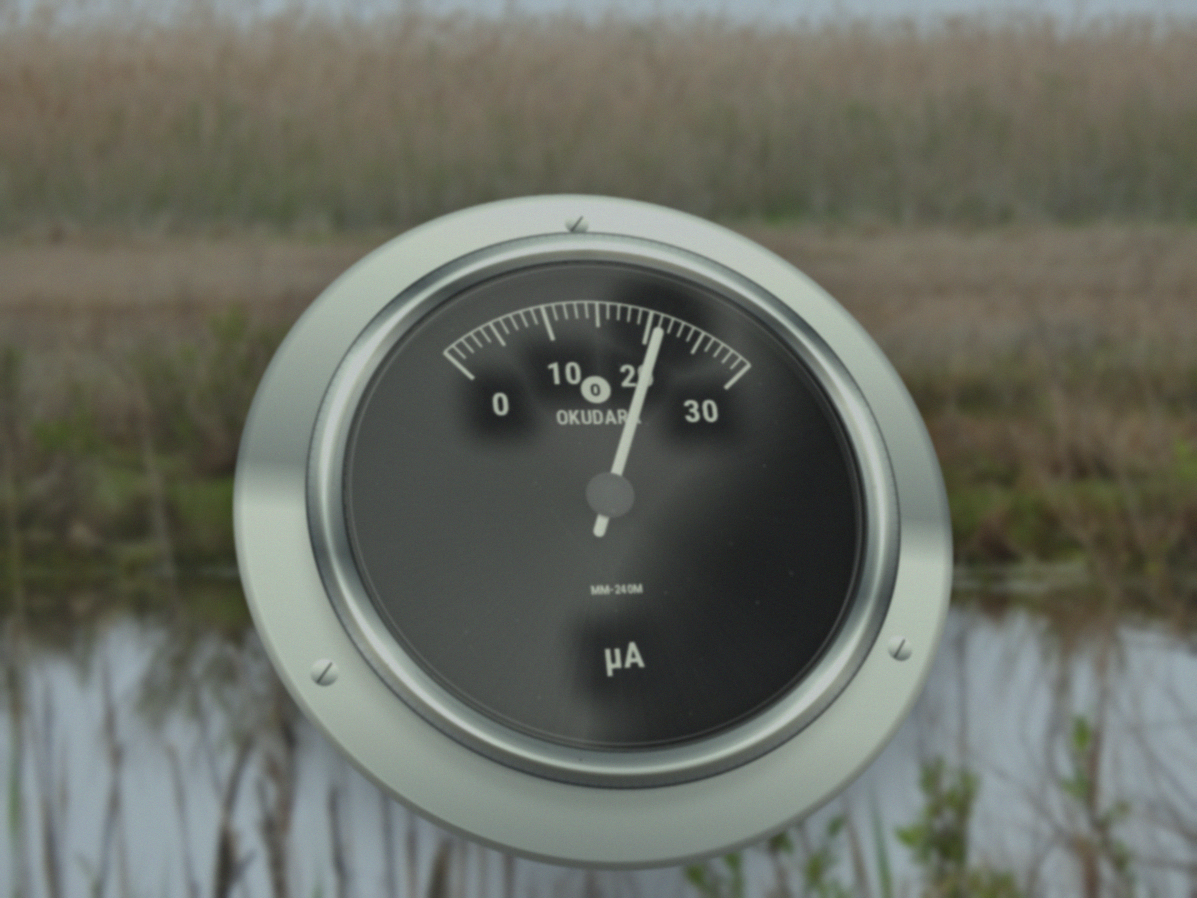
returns 21,µA
